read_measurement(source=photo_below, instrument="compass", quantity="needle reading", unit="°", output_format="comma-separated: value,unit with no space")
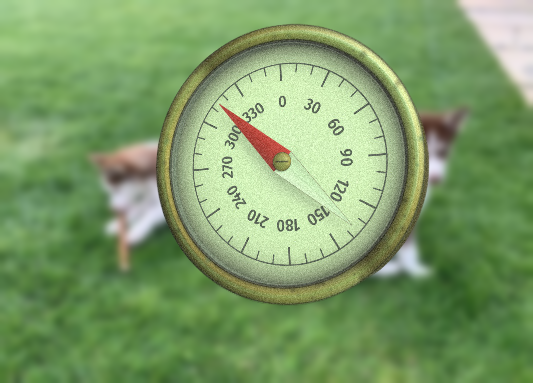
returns 315,°
